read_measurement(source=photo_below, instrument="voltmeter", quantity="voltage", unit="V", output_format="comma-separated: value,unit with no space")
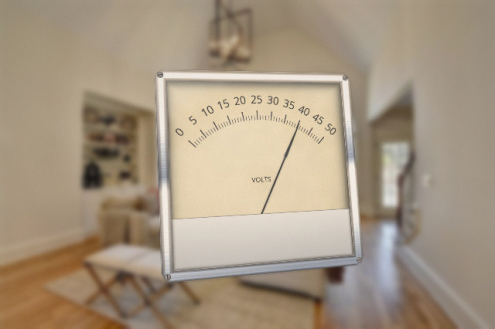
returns 40,V
